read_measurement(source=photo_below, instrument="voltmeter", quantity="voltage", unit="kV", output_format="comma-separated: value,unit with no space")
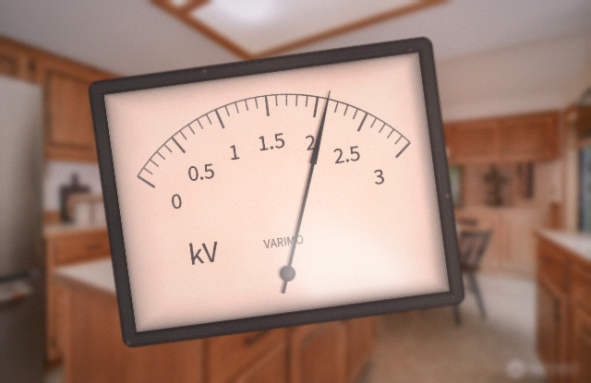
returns 2.1,kV
